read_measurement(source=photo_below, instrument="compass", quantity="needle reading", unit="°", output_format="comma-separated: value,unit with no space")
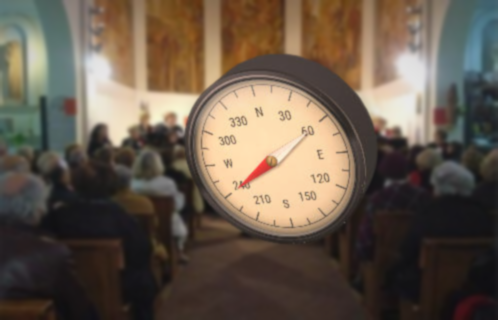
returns 240,°
